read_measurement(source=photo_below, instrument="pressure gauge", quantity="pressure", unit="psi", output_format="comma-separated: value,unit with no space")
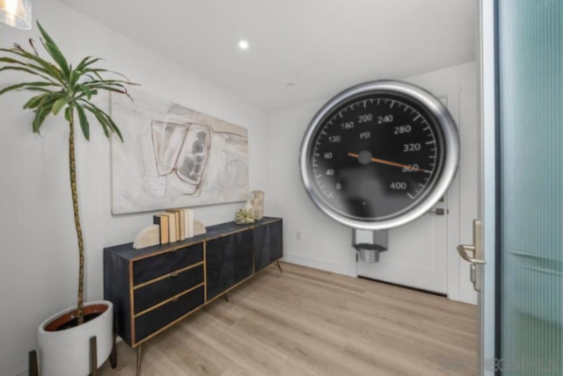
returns 360,psi
